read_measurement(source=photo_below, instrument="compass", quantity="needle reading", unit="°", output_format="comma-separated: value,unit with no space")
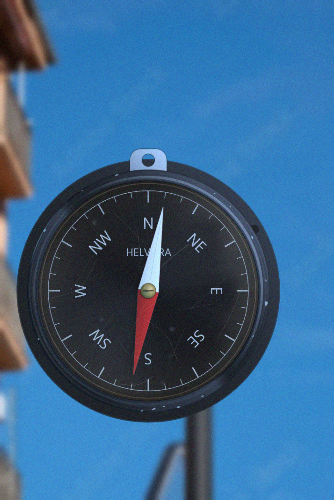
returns 190,°
